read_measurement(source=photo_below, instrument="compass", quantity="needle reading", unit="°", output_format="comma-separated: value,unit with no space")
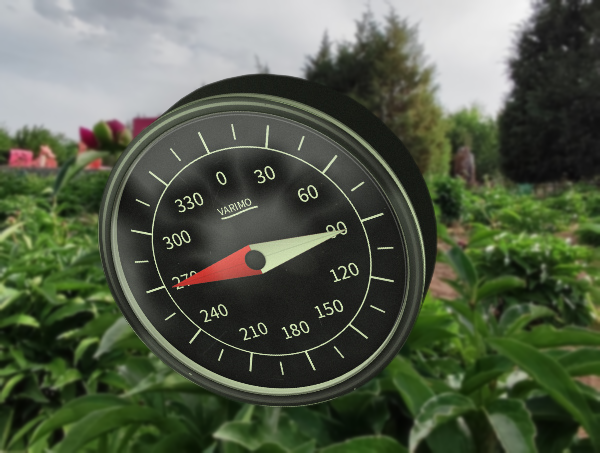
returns 270,°
